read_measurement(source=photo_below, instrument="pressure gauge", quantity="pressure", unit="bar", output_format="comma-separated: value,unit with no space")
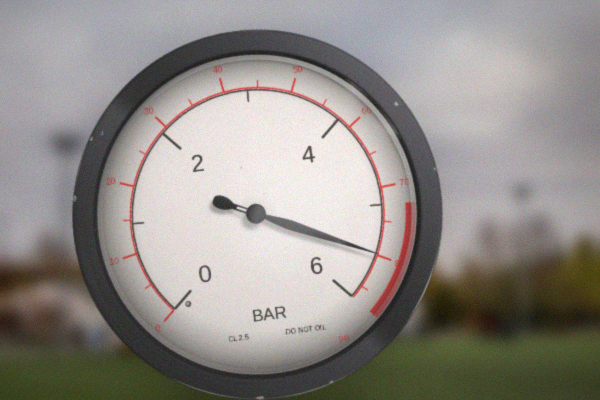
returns 5.5,bar
